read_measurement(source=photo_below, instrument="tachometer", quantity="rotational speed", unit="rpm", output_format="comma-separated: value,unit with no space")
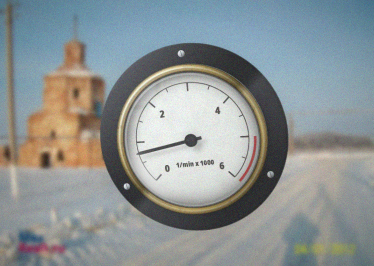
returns 750,rpm
